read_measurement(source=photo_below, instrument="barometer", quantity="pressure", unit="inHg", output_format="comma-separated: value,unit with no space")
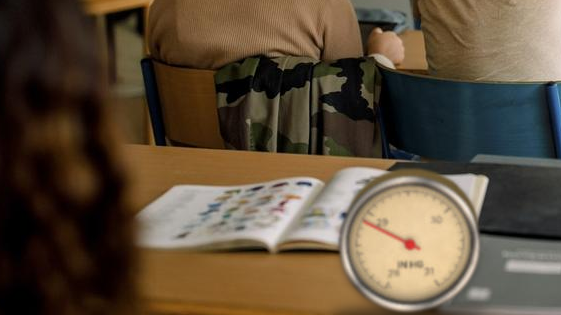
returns 28.9,inHg
